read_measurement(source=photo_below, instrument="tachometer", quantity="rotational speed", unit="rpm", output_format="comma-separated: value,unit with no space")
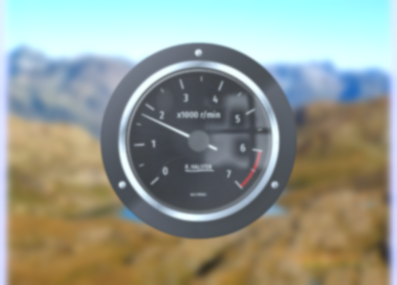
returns 1750,rpm
